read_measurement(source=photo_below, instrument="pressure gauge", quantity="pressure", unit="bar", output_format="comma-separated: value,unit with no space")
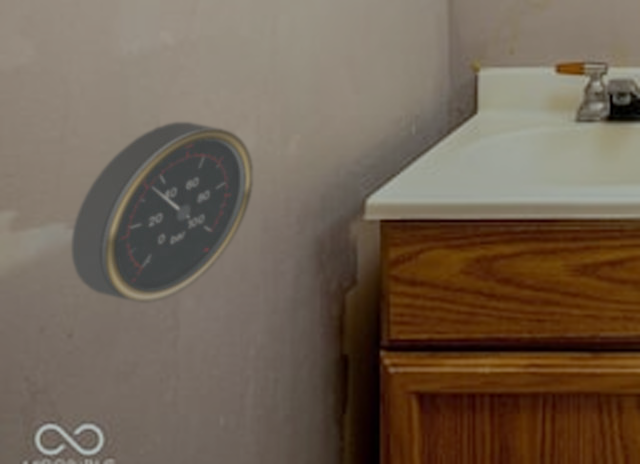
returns 35,bar
